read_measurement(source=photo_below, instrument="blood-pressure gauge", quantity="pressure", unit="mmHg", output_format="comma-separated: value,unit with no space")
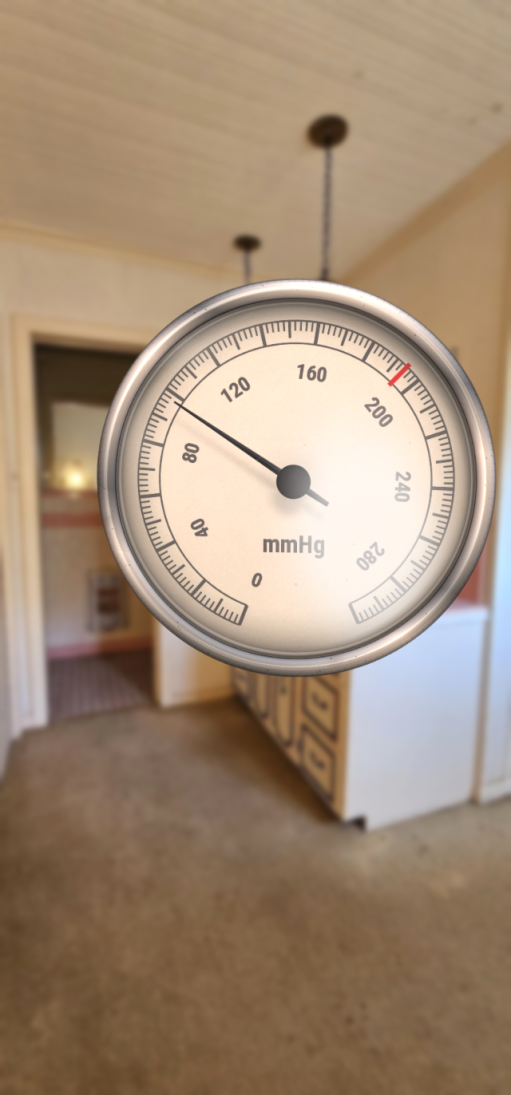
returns 98,mmHg
